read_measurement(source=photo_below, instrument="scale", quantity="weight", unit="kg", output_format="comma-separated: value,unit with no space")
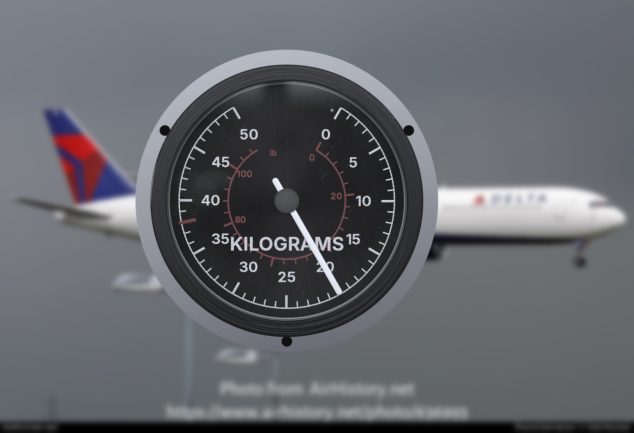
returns 20,kg
